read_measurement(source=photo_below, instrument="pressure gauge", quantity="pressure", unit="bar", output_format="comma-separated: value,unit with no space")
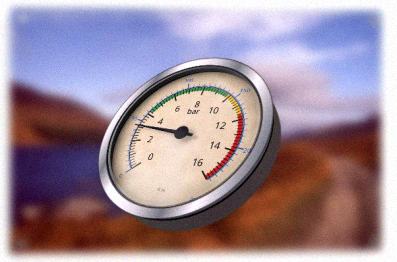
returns 3,bar
